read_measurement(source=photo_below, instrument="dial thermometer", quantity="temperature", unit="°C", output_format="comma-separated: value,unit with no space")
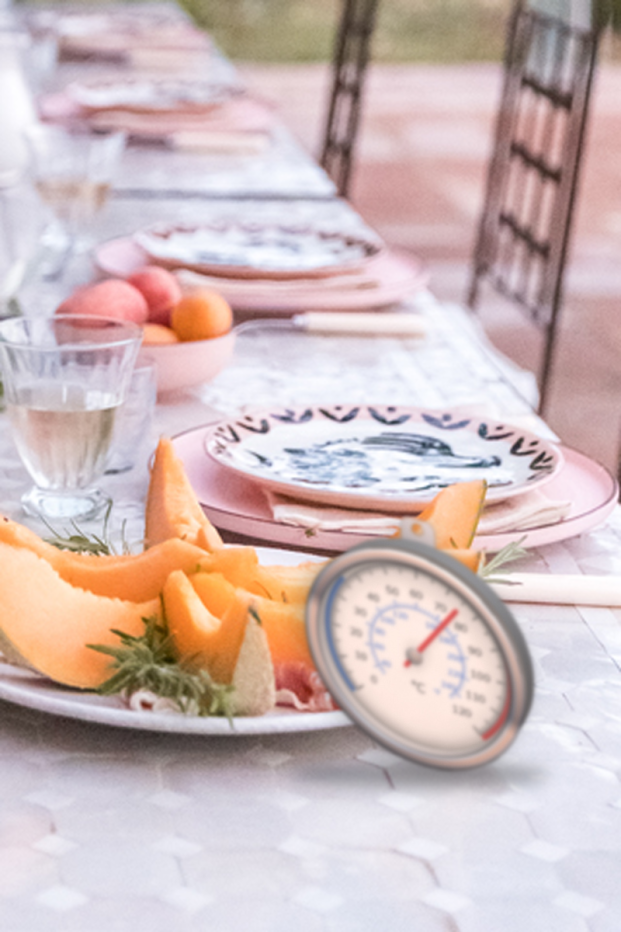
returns 75,°C
